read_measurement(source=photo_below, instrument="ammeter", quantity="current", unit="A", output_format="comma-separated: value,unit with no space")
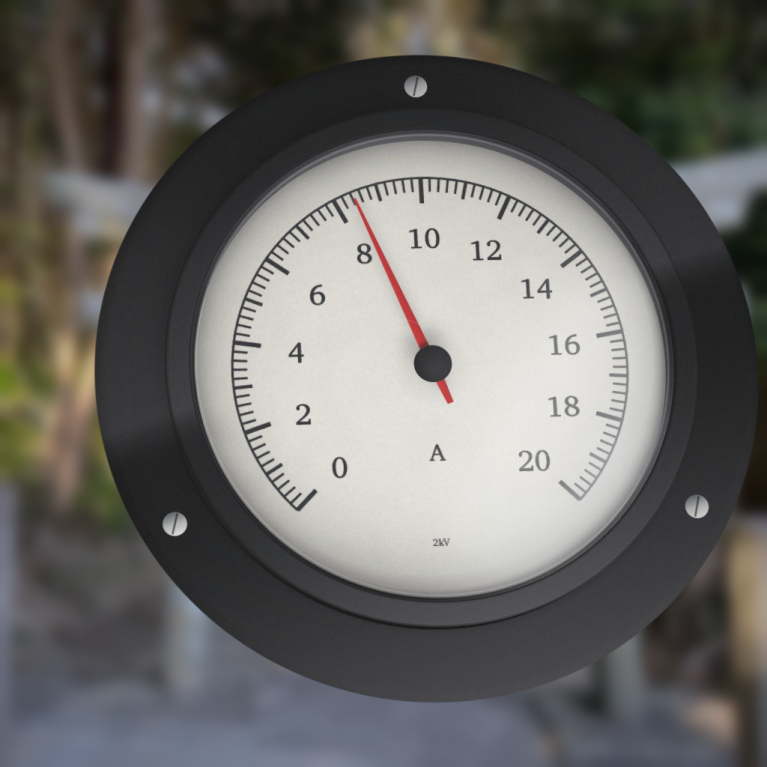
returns 8.4,A
